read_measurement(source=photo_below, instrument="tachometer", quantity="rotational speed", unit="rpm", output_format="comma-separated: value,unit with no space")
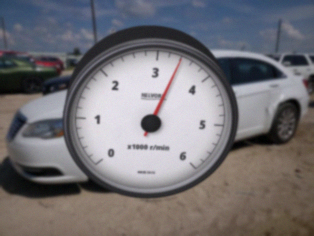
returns 3400,rpm
